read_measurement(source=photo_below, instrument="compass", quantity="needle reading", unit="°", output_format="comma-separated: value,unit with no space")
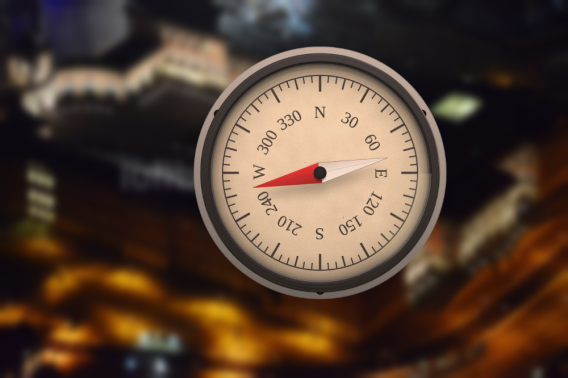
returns 257.5,°
